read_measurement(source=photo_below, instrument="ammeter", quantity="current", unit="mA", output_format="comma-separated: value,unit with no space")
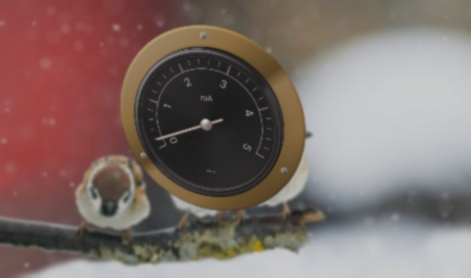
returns 0.2,mA
